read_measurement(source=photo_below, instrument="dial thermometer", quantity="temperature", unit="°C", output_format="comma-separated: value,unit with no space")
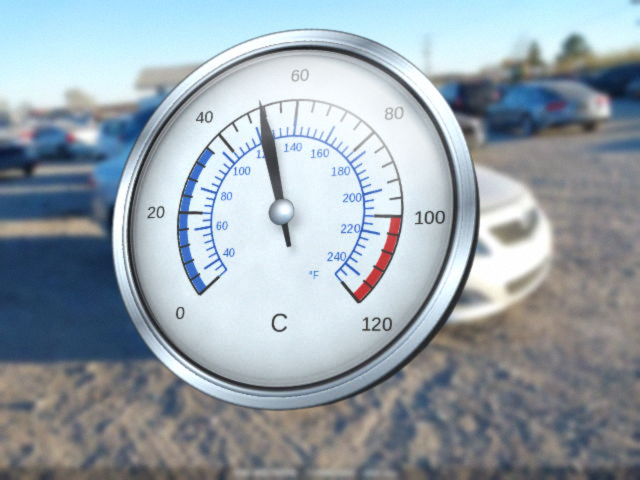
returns 52,°C
